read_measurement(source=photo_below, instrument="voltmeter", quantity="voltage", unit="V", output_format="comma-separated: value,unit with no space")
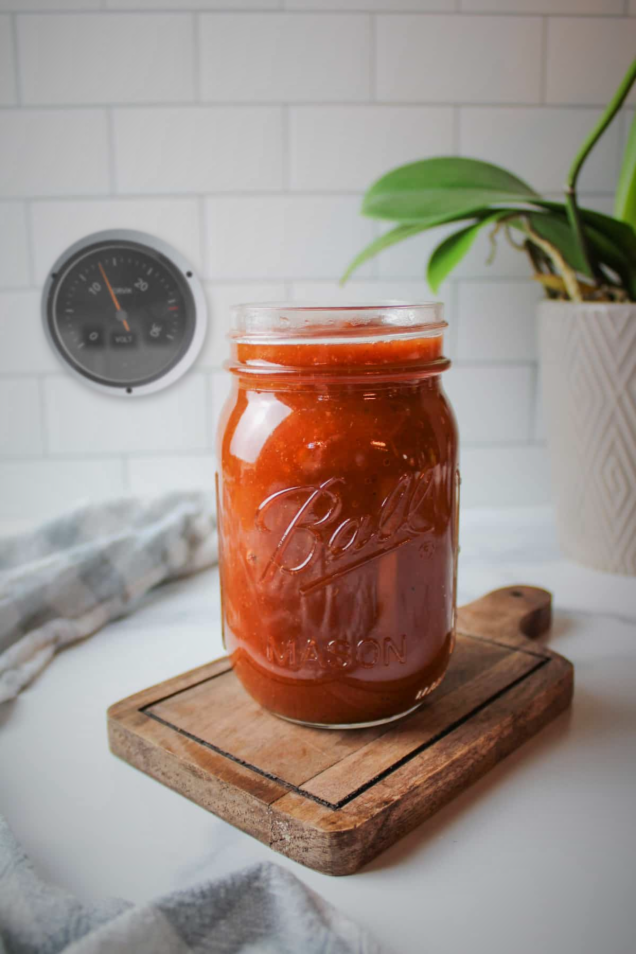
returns 13,V
